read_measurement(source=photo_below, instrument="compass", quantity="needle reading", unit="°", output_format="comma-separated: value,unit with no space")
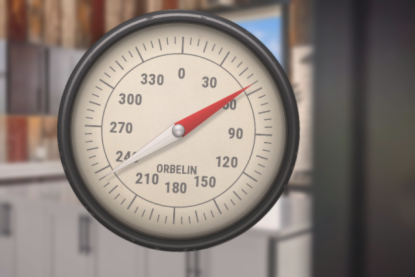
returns 55,°
